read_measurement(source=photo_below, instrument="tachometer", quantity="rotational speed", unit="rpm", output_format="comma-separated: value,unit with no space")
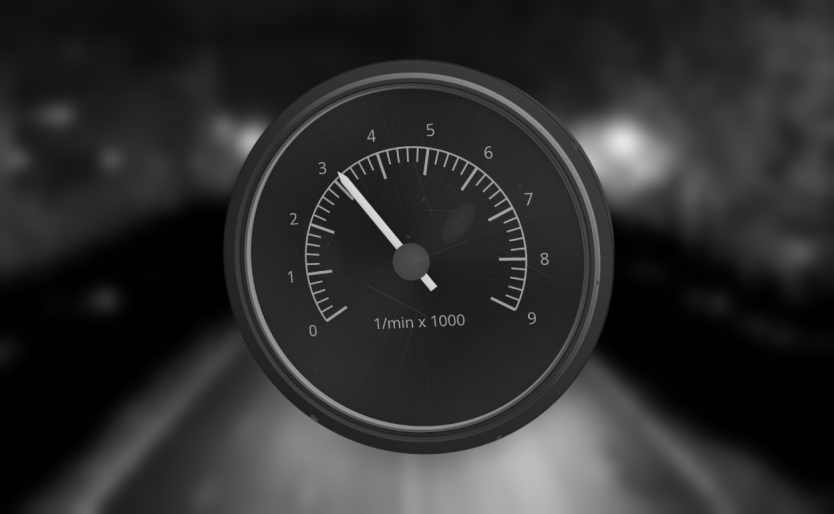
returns 3200,rpm
